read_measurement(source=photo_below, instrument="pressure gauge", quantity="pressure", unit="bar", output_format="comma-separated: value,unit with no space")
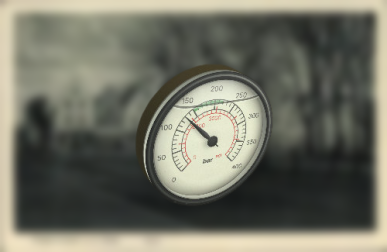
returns 130,bar
